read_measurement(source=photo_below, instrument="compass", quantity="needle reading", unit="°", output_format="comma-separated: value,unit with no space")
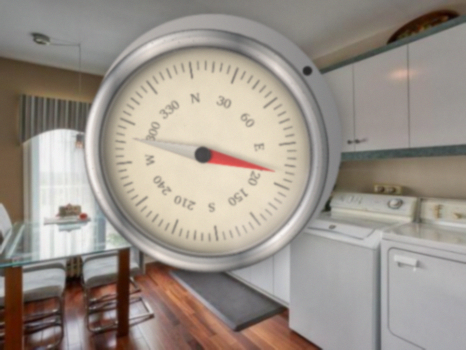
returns 110,°
